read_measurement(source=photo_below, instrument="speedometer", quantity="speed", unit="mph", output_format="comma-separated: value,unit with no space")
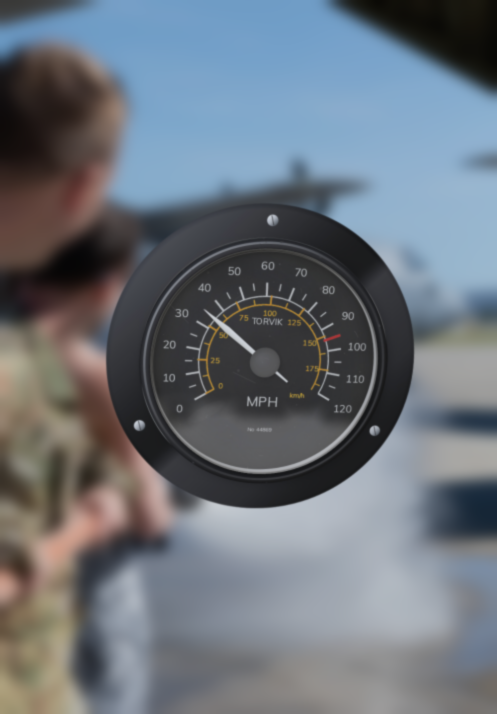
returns 35,mph
